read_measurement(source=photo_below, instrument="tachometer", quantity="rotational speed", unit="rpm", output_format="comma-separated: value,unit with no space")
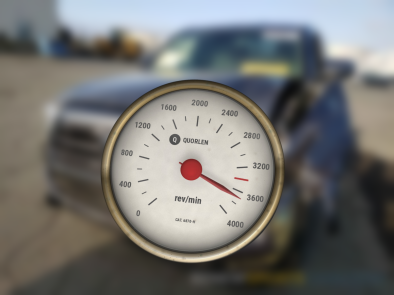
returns 3700,rpm
